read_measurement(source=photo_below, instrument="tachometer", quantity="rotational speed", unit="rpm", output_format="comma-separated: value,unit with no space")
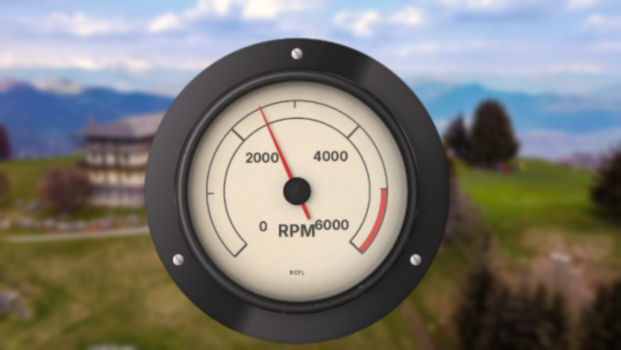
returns 2500,rpm
